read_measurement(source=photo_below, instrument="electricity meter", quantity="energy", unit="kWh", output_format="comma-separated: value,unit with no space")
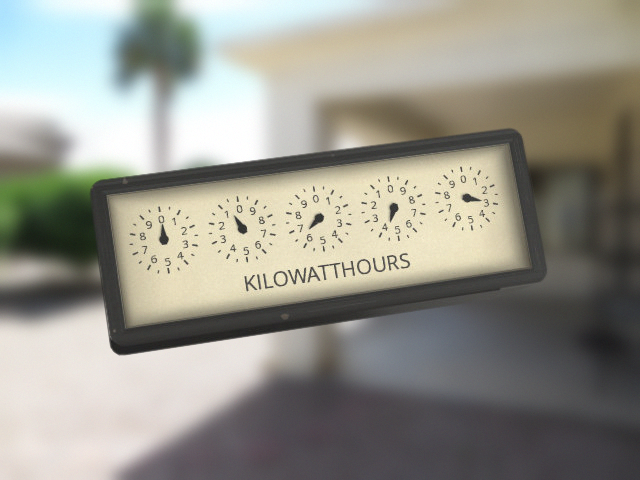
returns 643,kWh
